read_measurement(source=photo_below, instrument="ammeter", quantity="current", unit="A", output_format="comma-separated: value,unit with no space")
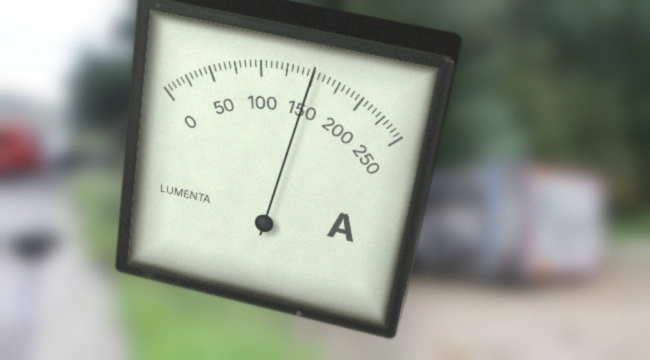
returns 150,A
